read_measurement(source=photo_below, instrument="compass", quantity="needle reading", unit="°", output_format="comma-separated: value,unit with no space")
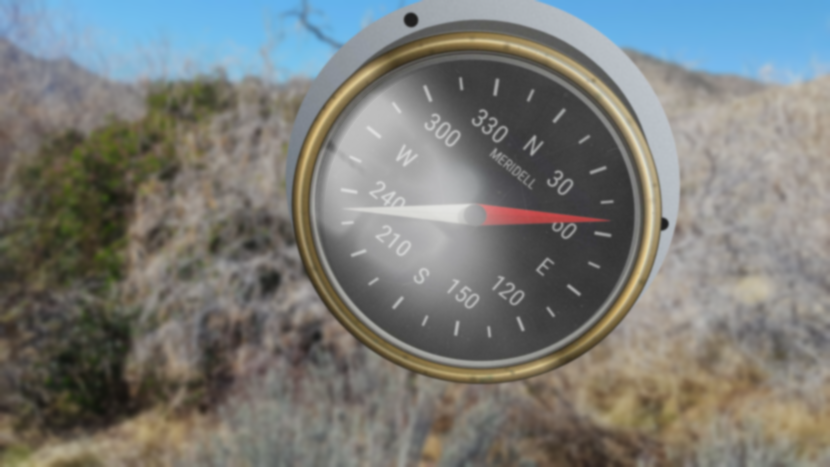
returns 52.5,°
